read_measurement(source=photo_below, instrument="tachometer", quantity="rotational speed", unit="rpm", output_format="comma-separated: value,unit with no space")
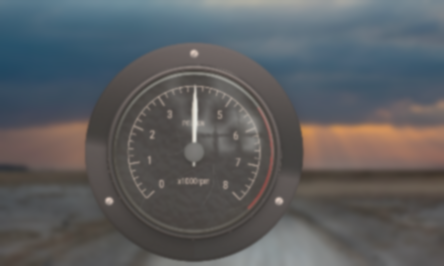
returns 4000,rpm
